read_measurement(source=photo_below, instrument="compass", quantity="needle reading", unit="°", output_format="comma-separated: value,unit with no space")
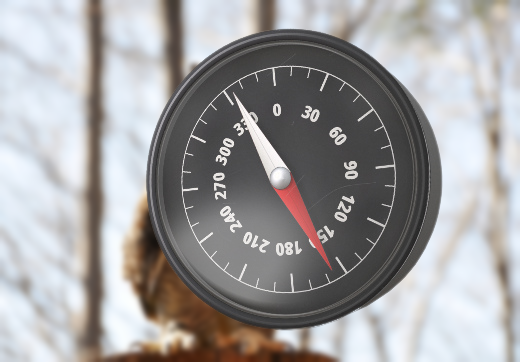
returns 155,°
